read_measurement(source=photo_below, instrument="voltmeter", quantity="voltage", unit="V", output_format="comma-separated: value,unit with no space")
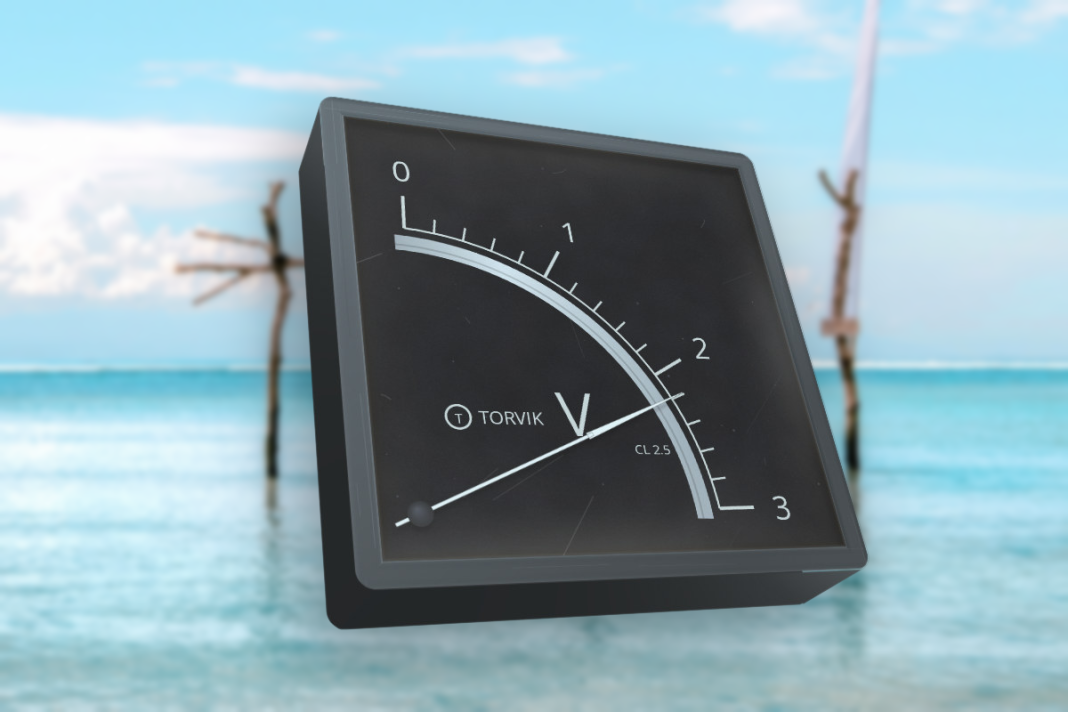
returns 2.2,V
